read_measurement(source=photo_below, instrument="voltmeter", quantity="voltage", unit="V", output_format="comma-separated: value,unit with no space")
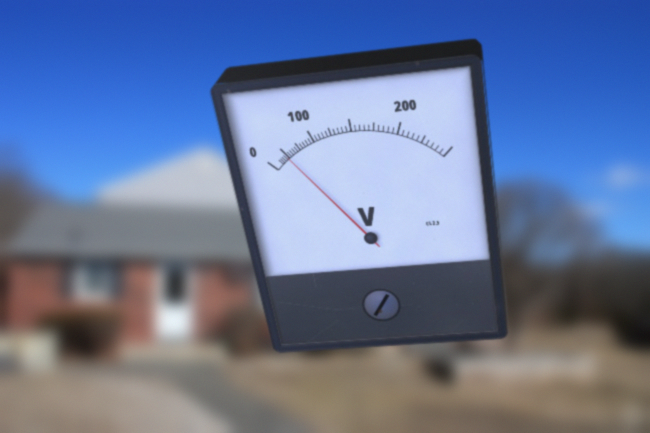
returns 50,V
